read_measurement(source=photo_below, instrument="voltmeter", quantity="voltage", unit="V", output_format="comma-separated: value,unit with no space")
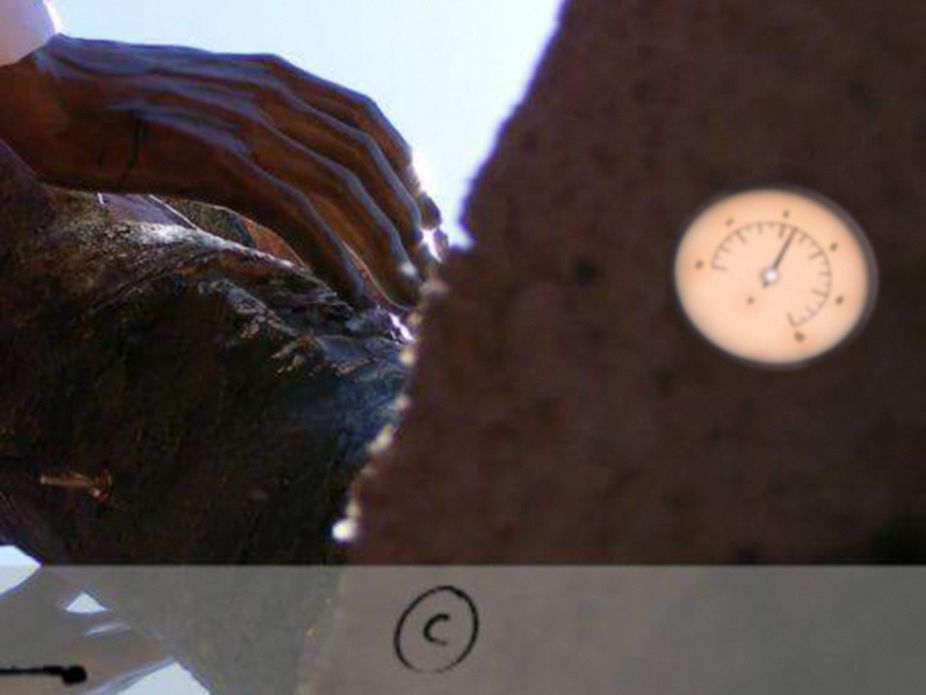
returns 4.5,V
